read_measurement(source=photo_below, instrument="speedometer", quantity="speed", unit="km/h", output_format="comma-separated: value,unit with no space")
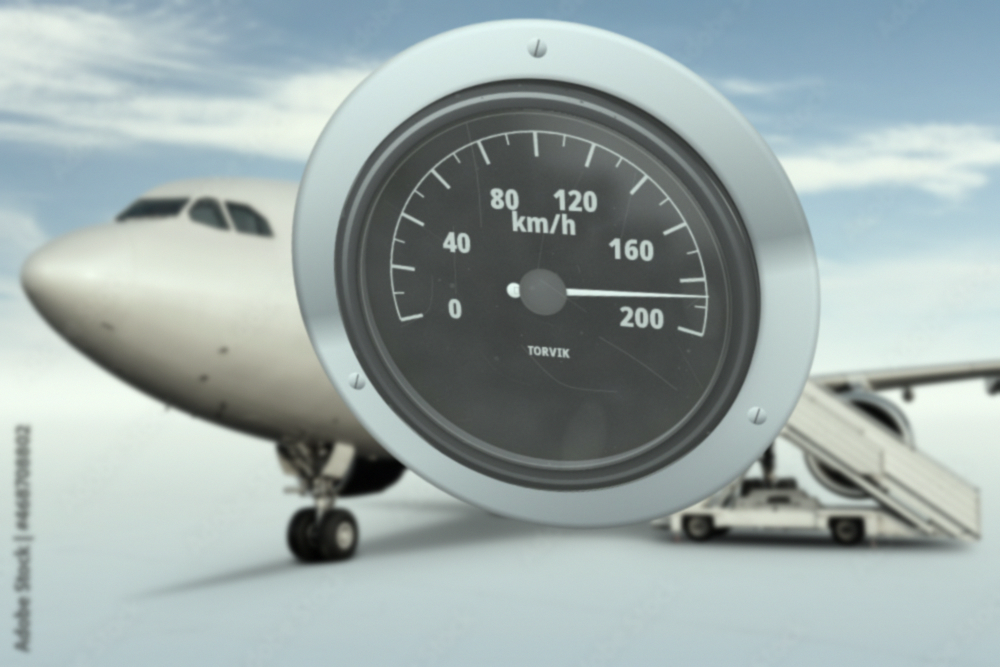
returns 185,km/h
